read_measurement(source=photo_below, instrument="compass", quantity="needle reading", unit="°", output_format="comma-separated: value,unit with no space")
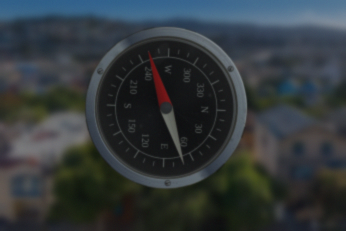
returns 250,°
